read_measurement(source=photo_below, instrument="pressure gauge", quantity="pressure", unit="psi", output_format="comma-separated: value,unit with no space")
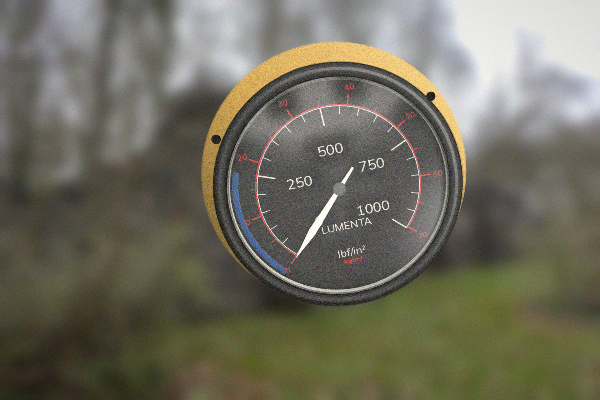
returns 0,psi
